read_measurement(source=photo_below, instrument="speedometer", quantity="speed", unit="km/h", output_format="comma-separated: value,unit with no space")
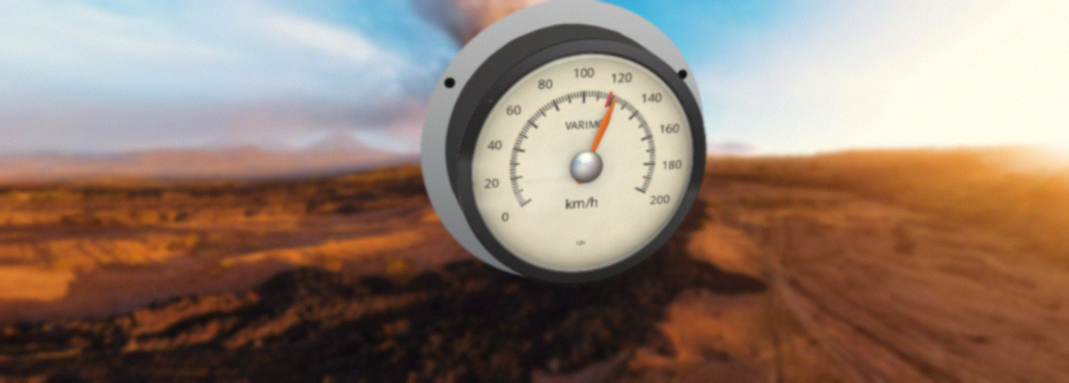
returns 120,km/h
